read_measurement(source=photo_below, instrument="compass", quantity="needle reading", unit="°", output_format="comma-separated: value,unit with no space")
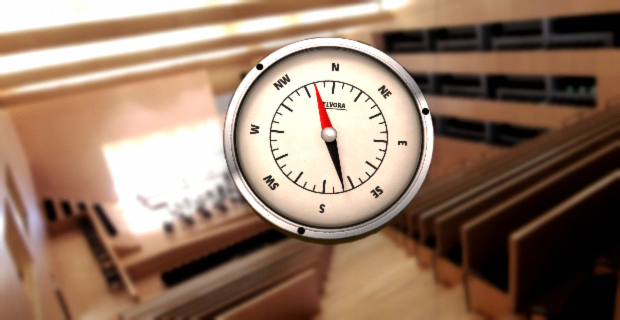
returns 340,°
